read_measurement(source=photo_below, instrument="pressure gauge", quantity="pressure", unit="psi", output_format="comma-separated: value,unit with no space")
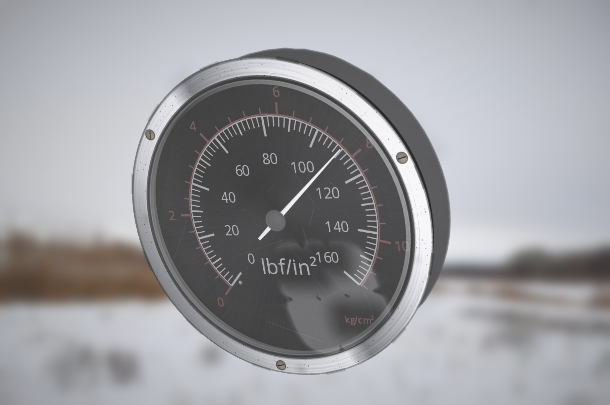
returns 110,psi
